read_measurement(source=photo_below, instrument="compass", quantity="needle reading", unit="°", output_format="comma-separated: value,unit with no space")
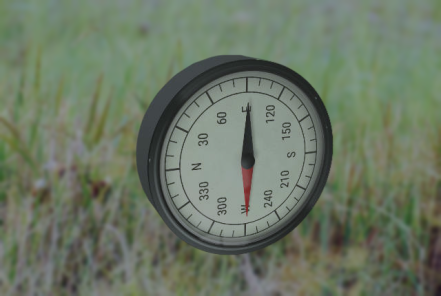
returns 270,°
